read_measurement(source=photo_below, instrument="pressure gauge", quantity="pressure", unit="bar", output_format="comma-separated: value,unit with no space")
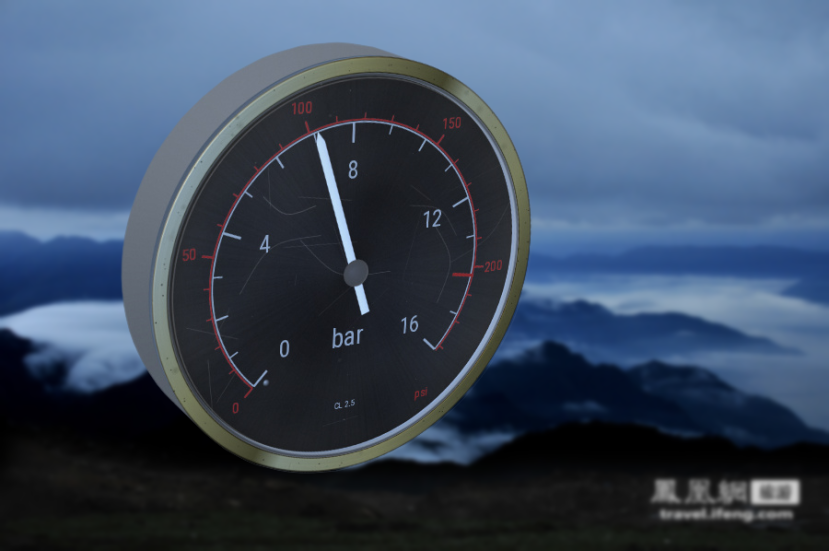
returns 7,bar
